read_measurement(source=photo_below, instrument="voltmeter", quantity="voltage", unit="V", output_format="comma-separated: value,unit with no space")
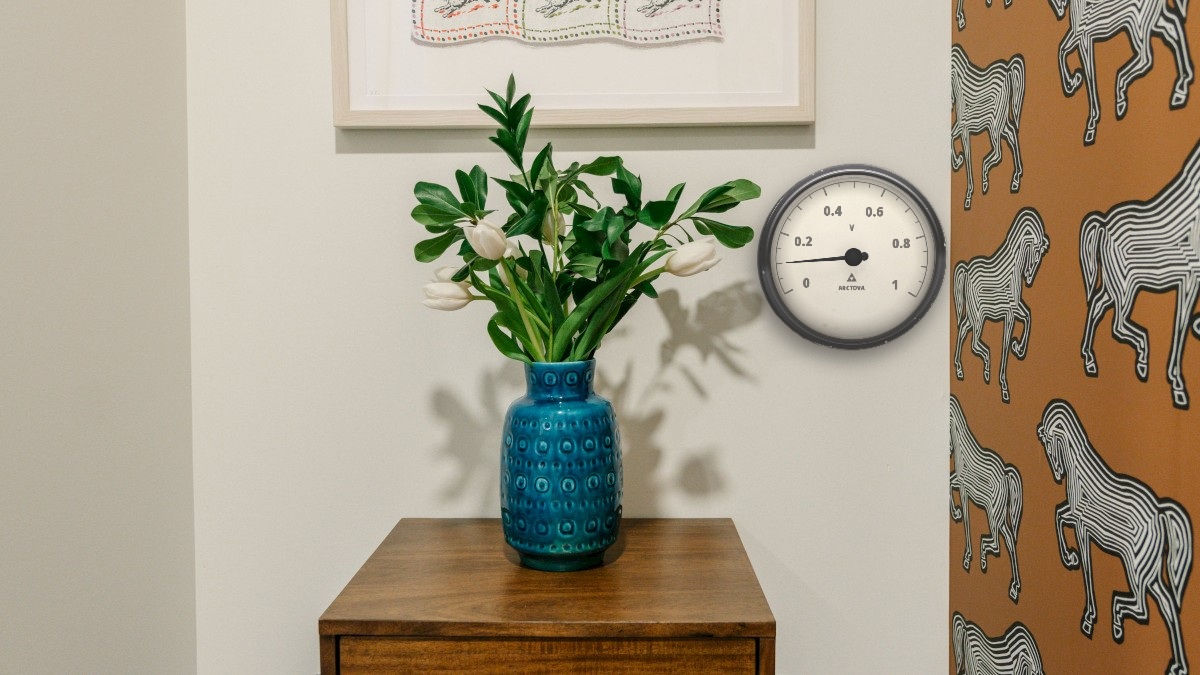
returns 0.1,V
